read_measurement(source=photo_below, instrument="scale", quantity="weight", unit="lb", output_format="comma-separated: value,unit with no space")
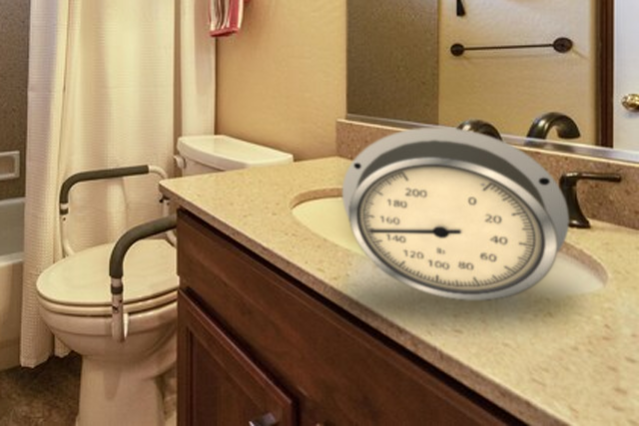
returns 150,lb
